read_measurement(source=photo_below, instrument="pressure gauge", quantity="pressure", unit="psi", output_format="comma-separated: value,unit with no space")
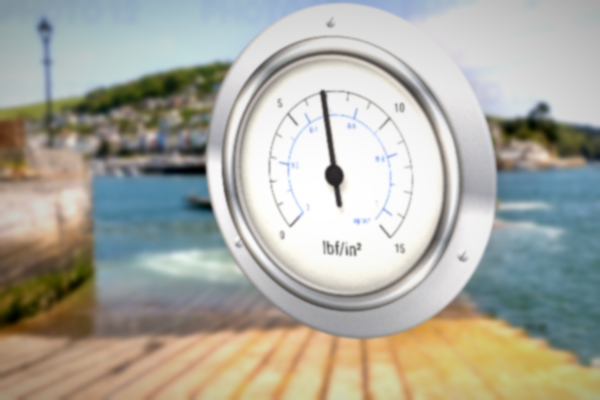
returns 7,psi
